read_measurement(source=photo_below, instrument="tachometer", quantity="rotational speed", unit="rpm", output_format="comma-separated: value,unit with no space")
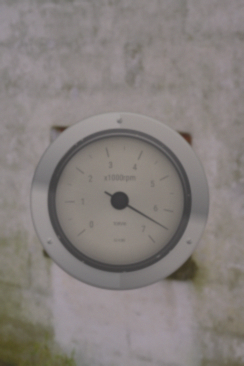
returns 6500,rpm
